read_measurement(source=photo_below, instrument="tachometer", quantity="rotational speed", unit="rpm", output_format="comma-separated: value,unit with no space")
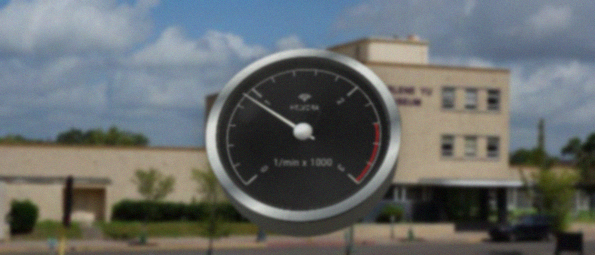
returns 900,rpm
